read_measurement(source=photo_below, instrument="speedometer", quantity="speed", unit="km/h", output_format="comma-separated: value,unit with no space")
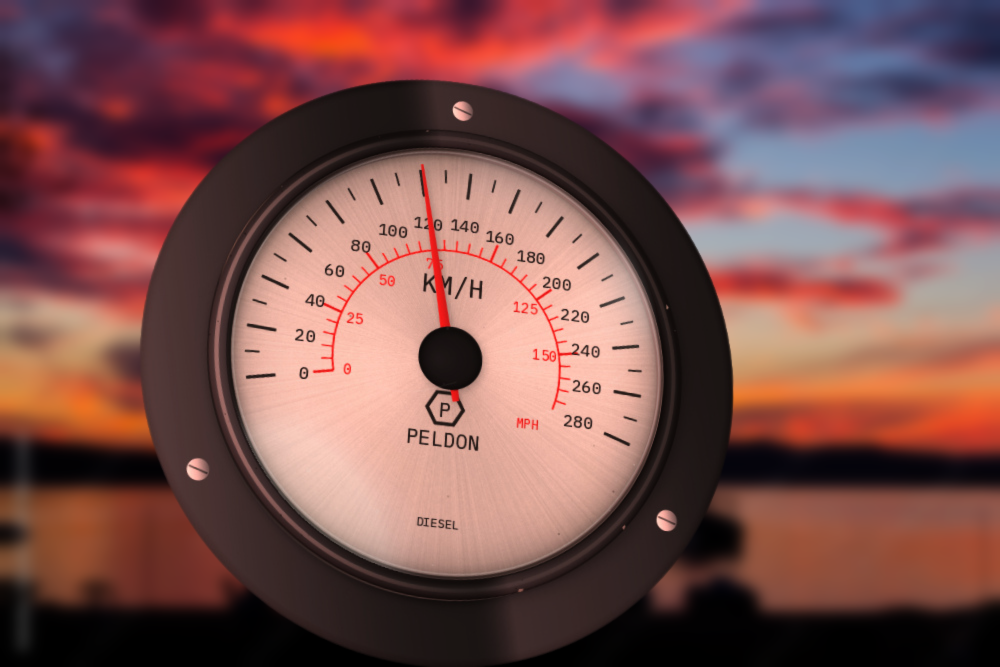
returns 120,km/h
